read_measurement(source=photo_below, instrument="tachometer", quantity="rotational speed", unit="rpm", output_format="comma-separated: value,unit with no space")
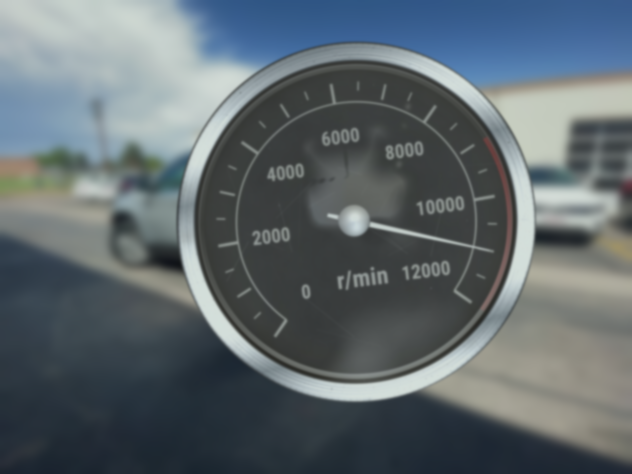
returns 11000,rpm
